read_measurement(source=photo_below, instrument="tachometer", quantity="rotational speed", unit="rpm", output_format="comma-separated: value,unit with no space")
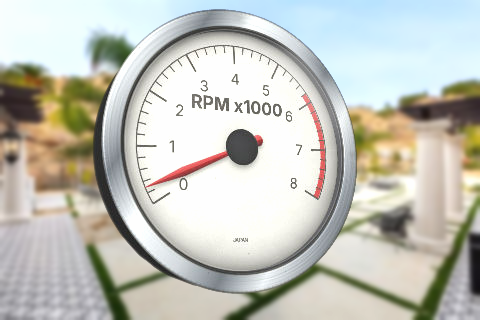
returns 300,rpm
